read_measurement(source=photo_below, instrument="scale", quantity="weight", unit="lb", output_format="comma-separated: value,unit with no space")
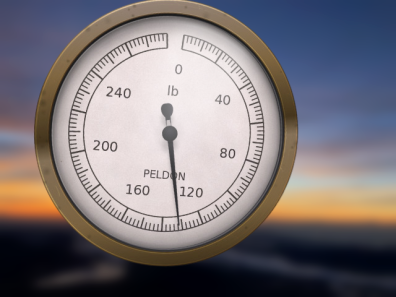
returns 132,lb
